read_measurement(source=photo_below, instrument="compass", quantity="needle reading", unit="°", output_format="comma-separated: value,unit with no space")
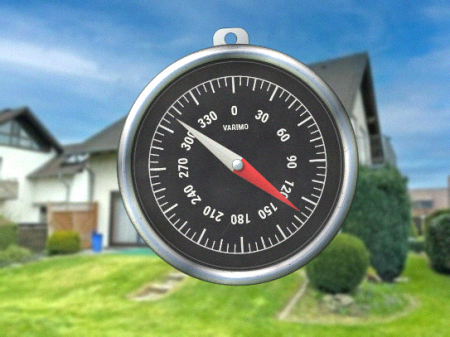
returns 130,°
